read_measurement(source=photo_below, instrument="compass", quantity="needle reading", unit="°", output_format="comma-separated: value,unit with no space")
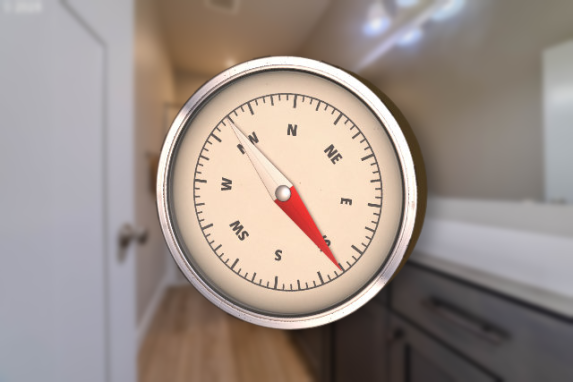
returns 135,°
